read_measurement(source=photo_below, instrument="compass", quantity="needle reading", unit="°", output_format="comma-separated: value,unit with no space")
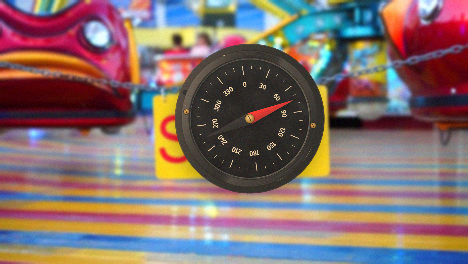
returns 75,°
